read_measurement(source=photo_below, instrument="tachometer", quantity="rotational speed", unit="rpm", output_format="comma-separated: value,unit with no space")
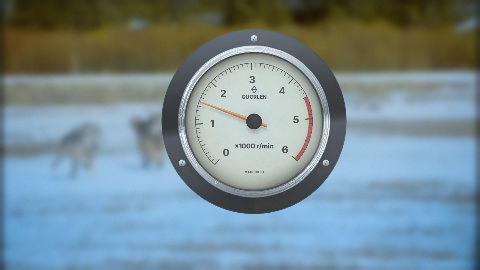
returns 1500,rpm
